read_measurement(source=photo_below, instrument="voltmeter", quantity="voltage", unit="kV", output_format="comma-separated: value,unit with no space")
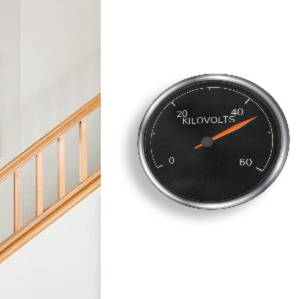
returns 45,kV
